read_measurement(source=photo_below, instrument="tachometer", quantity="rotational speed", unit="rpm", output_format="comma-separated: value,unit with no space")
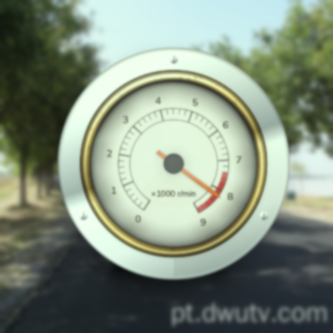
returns 8200,rpm
